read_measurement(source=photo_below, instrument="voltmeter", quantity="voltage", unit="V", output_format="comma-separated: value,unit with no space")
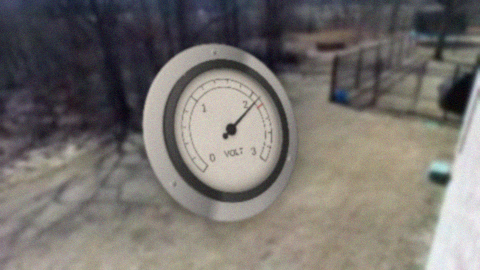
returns 2.1,V
